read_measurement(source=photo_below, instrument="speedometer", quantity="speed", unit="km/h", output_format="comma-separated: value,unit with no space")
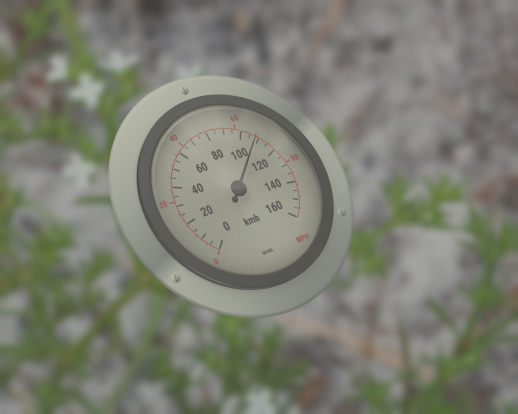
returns 107.5,km/h
